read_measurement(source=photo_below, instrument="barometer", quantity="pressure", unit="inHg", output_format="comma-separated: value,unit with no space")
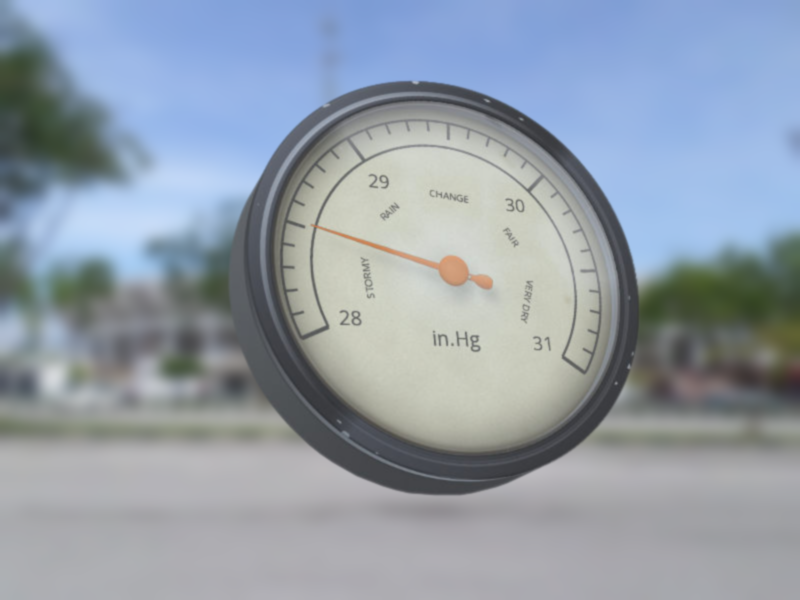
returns 28.5,inHg
